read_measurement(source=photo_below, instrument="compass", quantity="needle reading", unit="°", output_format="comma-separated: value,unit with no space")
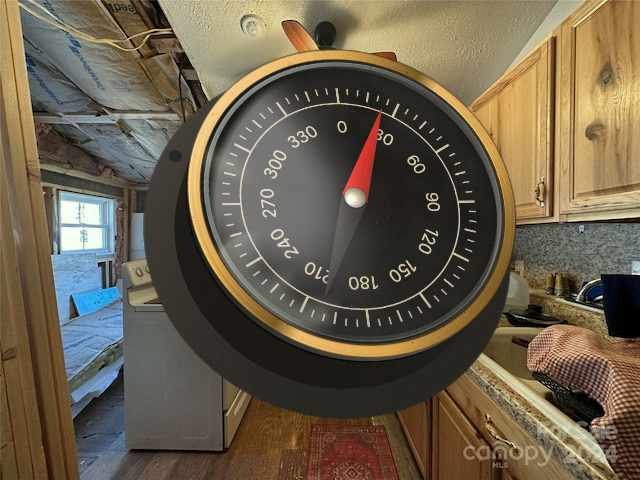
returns 22.5,°
